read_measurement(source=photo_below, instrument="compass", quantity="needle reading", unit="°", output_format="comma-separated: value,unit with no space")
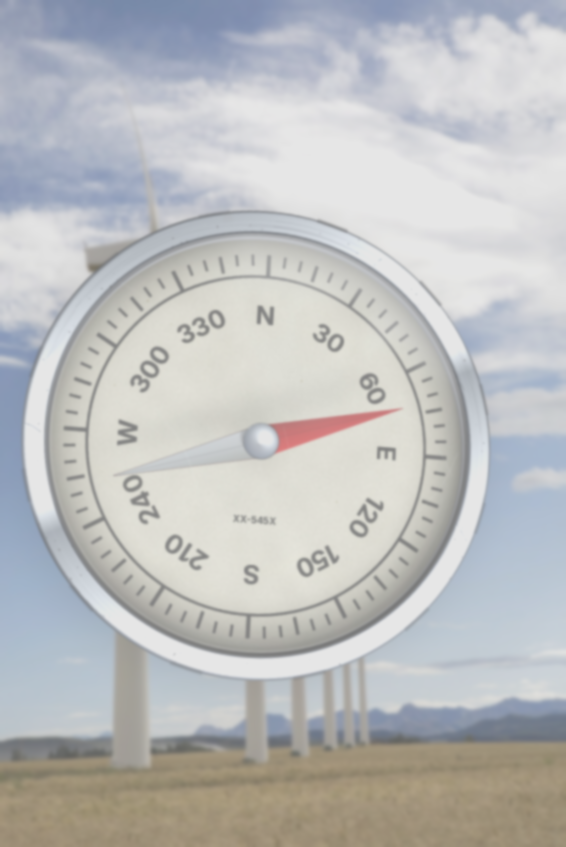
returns 72.5,°
